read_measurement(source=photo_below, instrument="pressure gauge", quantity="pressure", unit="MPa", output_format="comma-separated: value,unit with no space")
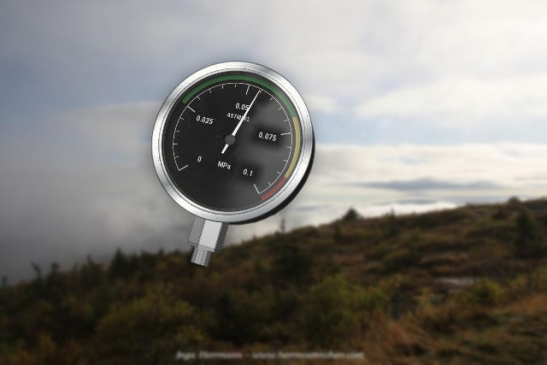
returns 0.055,MPa
